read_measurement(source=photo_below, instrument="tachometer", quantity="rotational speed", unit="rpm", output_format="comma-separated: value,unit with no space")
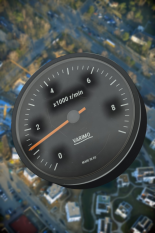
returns 1200,rpm
